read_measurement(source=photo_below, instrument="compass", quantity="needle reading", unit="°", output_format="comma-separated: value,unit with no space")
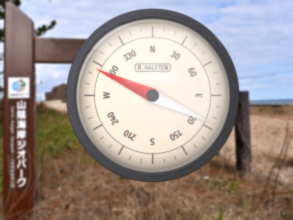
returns 295,°
